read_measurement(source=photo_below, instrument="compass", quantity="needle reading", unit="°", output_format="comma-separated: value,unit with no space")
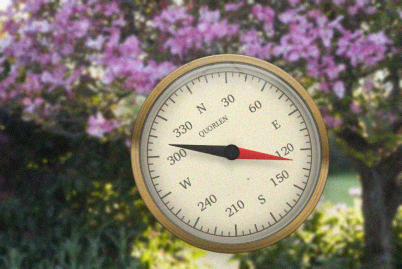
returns 130,°
